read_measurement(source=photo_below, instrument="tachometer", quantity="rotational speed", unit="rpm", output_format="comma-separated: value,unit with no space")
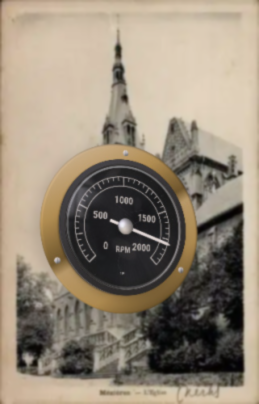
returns 1800,rpm
